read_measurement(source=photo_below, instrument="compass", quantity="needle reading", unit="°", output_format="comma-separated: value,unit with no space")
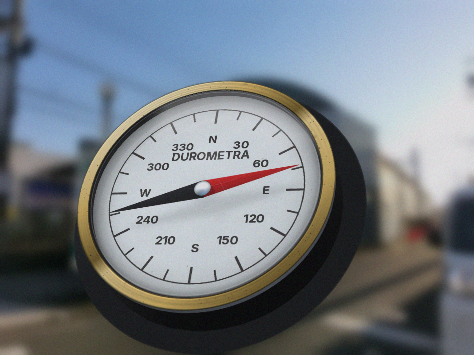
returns 75,°
